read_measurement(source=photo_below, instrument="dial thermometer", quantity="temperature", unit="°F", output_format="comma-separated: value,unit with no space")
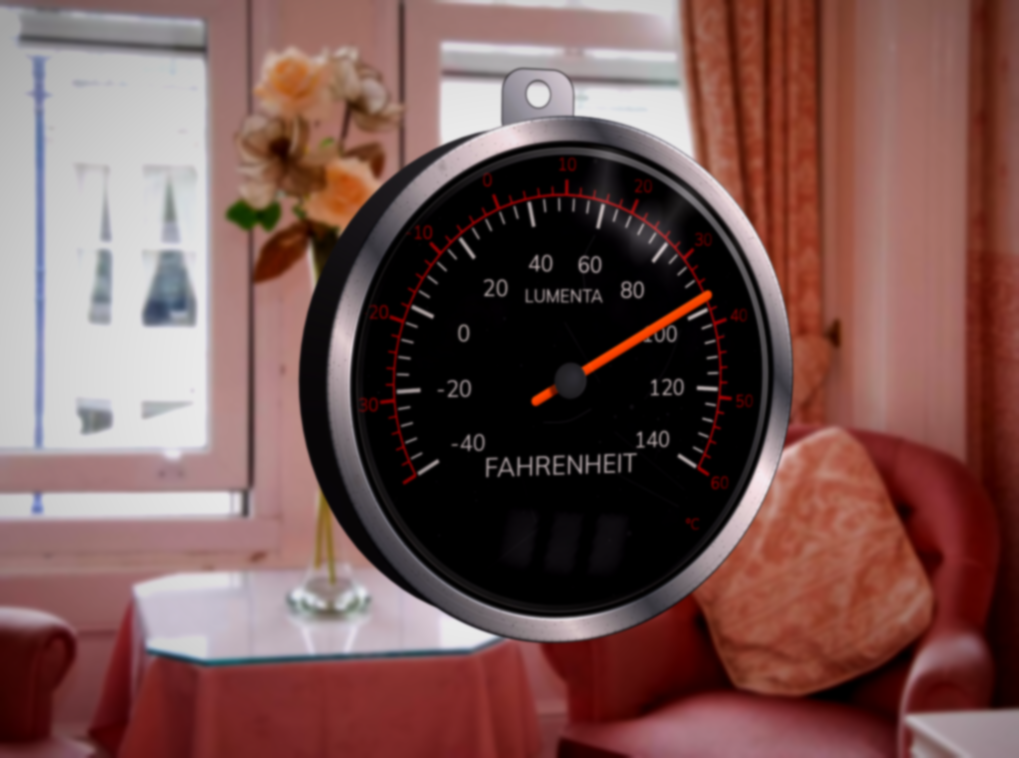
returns 96,°F
